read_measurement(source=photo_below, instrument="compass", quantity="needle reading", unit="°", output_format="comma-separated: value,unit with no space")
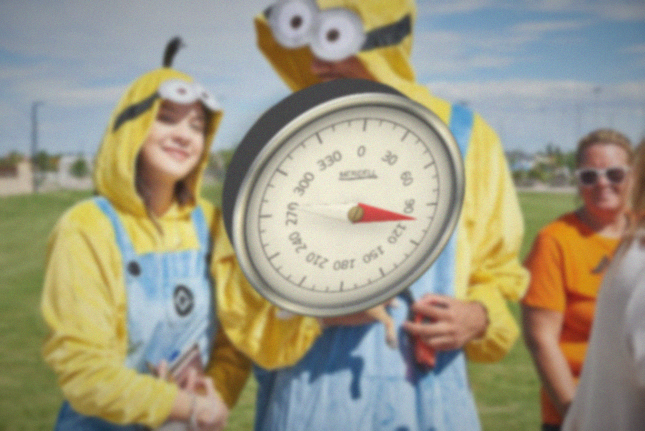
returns 100,°
